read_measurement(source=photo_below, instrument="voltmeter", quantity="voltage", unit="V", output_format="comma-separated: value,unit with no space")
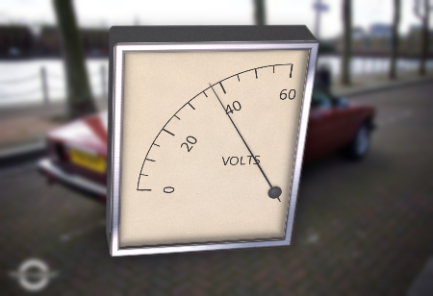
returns 37.5,V
